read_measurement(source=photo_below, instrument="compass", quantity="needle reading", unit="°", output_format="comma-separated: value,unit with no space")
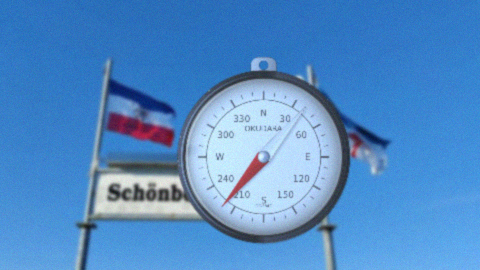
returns 220,°
